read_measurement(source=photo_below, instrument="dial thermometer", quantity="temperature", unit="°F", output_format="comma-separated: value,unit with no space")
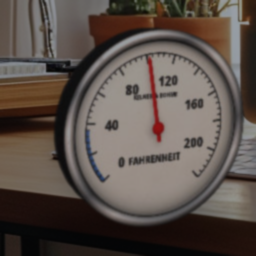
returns 100,°F
